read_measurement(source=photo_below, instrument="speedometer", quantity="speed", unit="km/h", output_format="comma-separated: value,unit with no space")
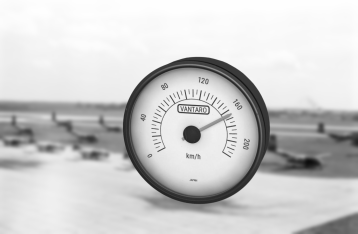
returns 165,km/h
